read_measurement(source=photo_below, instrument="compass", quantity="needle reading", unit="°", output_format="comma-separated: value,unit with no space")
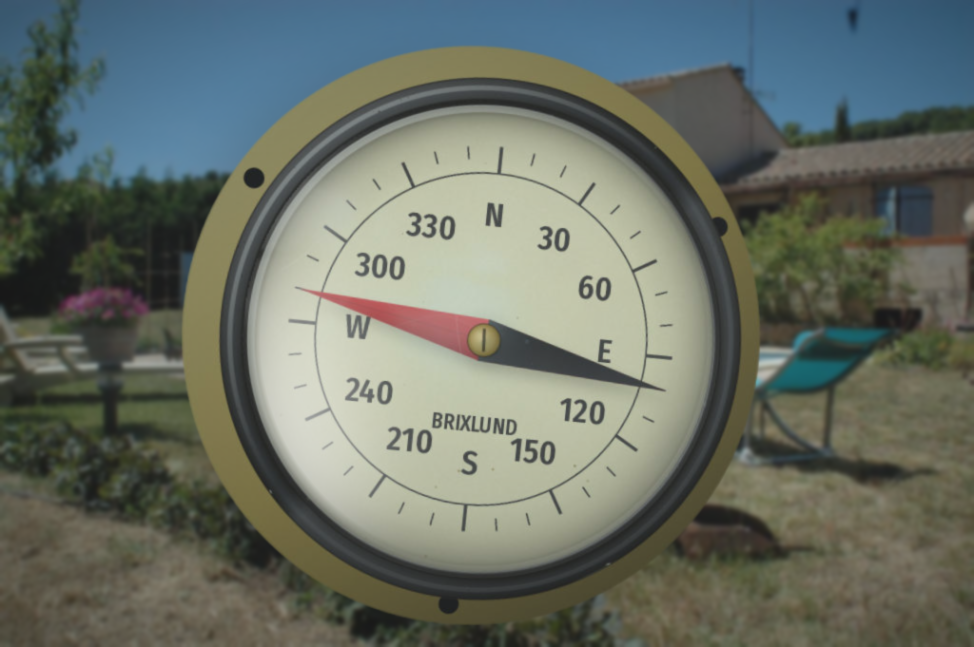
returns 280,°
